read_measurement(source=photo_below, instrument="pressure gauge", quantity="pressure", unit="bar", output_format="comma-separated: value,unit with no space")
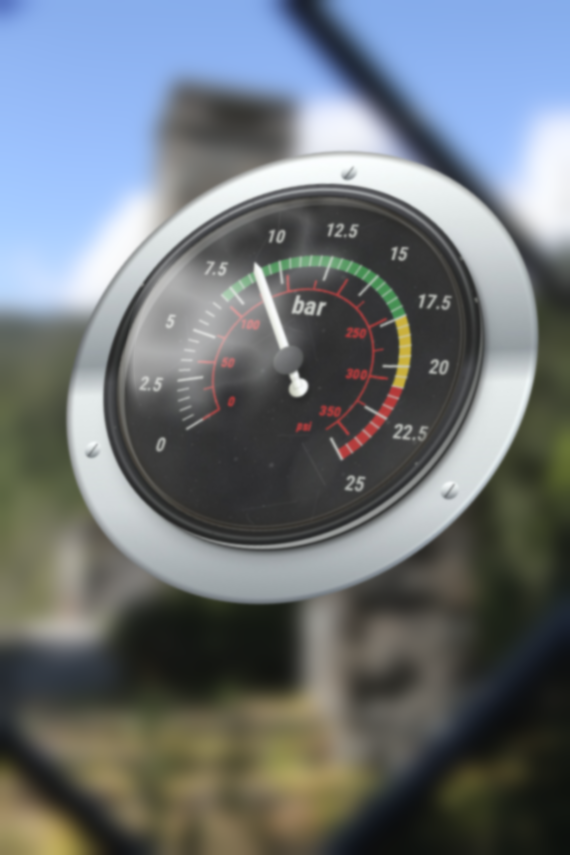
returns 9,bar
